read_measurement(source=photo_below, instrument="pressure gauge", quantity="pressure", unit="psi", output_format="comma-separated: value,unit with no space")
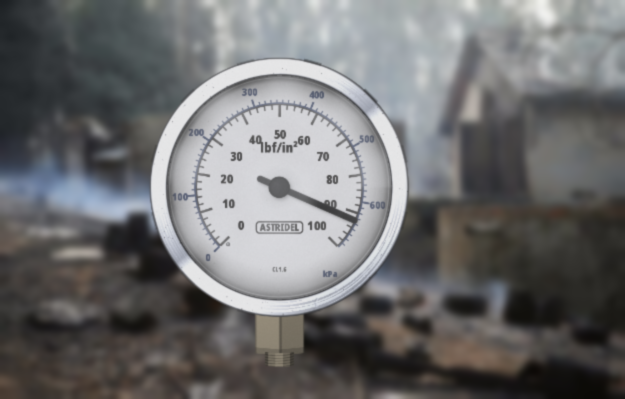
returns 92,psi
